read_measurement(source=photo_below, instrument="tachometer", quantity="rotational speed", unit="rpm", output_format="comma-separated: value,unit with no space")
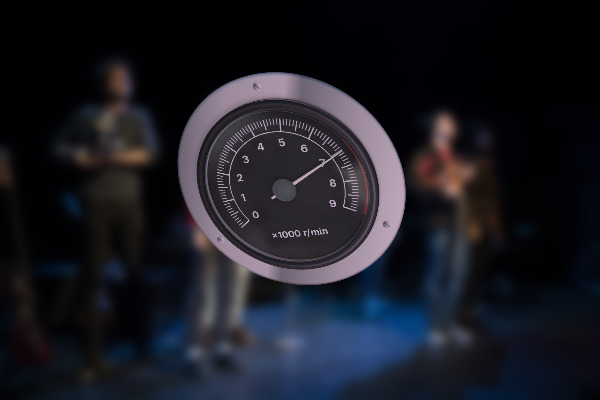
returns 7000,rpm
